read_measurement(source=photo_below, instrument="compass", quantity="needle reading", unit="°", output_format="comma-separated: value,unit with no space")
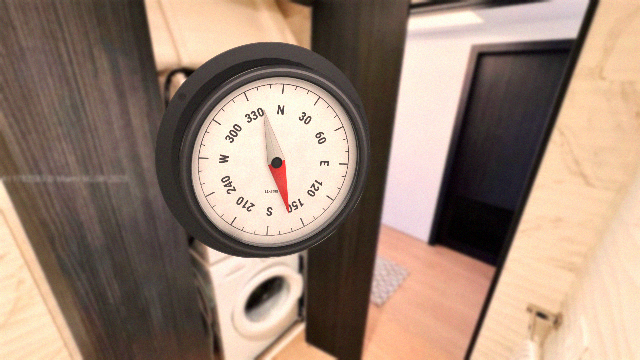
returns 160,°
